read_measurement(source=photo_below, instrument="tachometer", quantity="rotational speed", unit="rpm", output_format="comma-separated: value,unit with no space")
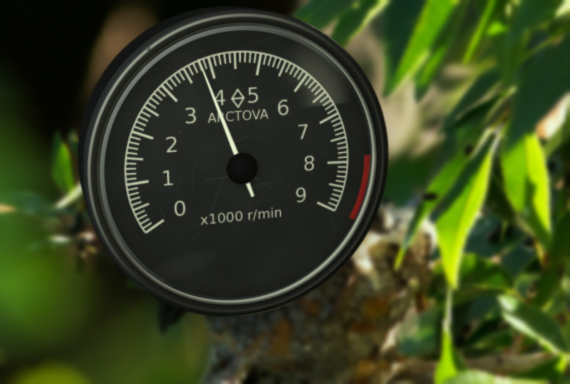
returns 3800,rpm
